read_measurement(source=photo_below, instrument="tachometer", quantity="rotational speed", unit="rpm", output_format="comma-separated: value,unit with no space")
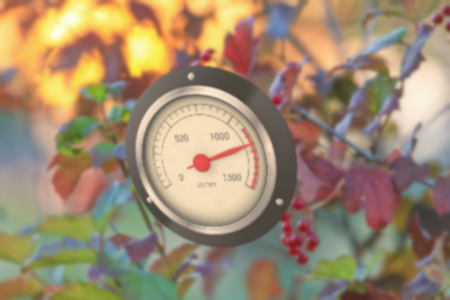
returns 1200,rpm
